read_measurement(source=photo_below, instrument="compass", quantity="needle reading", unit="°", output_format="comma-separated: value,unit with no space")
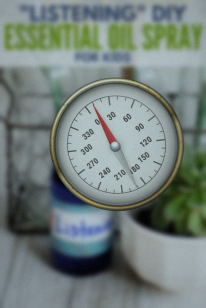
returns 10,°
